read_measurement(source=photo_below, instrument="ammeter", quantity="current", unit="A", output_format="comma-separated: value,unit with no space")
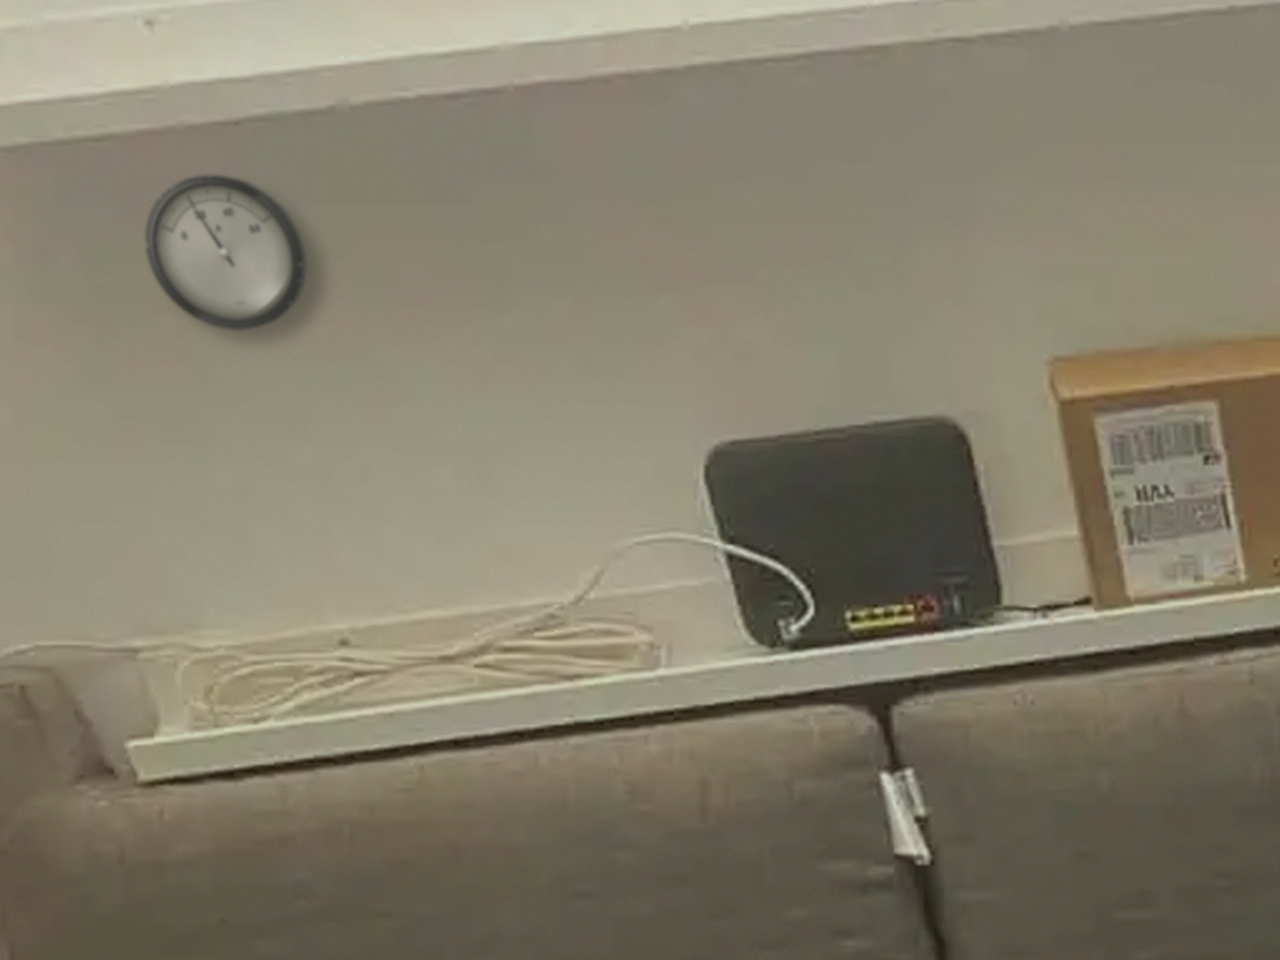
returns 20,A
